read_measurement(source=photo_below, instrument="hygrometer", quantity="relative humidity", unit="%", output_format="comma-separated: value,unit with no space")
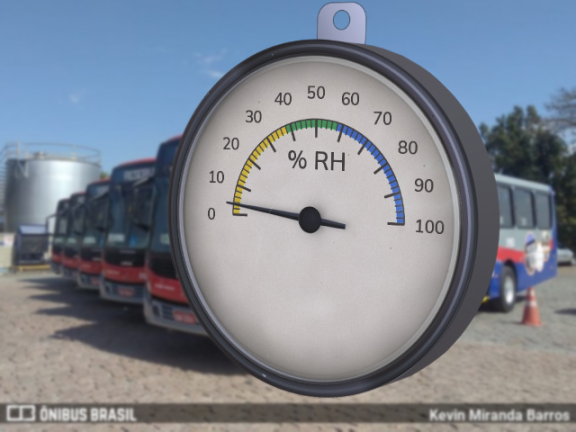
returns 4,%
